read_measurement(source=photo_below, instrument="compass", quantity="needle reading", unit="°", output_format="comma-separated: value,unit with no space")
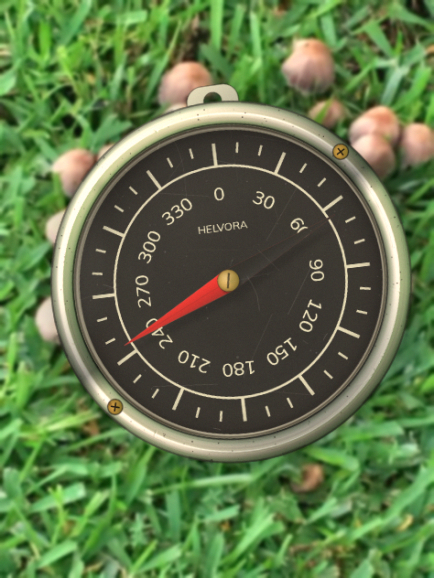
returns 245,°
